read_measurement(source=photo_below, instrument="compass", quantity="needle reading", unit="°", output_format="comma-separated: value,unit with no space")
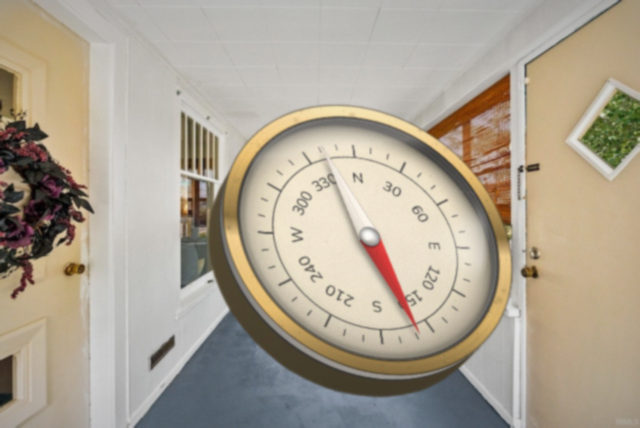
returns 160,°
